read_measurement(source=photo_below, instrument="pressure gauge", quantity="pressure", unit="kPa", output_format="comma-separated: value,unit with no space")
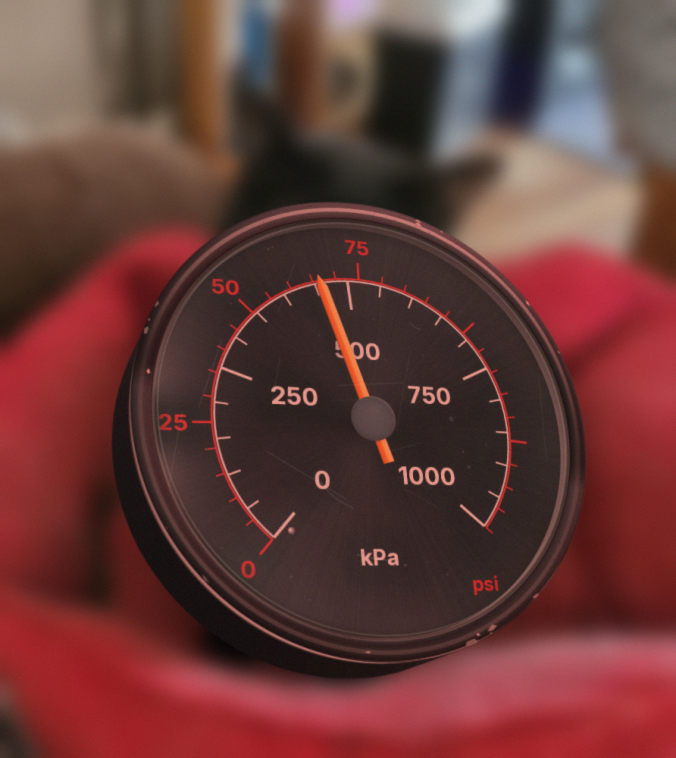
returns 450,kPa
